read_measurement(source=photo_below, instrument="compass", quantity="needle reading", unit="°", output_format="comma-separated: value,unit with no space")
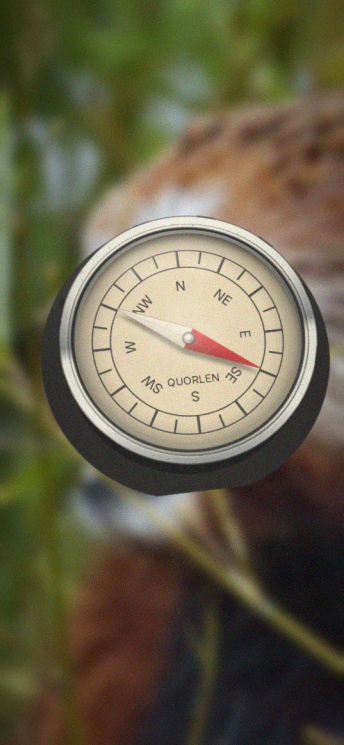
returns 120,°
